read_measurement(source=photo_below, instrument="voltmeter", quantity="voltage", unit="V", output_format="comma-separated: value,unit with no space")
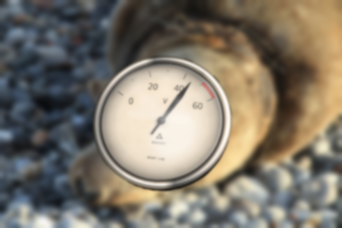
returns 45,V
